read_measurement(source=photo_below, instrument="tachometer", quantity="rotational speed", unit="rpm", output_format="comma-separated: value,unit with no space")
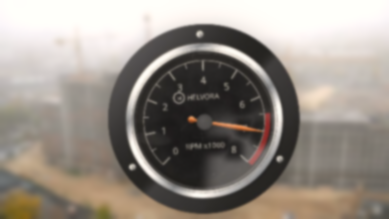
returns 7000,rpm
